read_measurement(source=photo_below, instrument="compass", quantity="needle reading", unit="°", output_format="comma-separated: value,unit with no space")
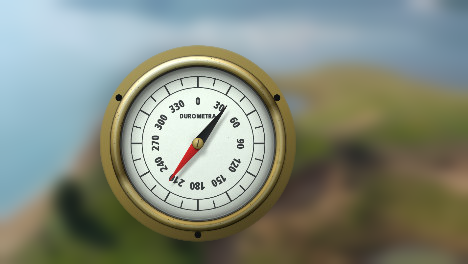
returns 217.5,°
